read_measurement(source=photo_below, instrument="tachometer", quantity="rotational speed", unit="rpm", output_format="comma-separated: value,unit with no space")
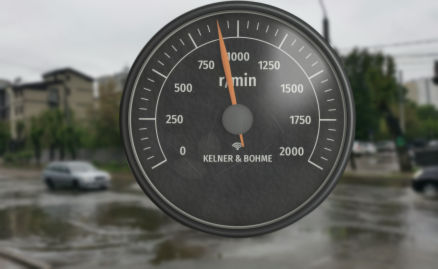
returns 900,rpm
